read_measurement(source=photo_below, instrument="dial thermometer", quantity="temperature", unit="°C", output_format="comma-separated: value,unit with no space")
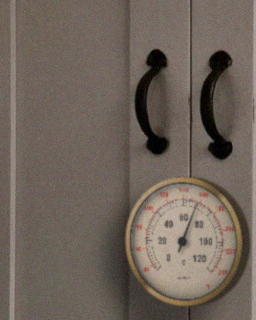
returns 70,°C
